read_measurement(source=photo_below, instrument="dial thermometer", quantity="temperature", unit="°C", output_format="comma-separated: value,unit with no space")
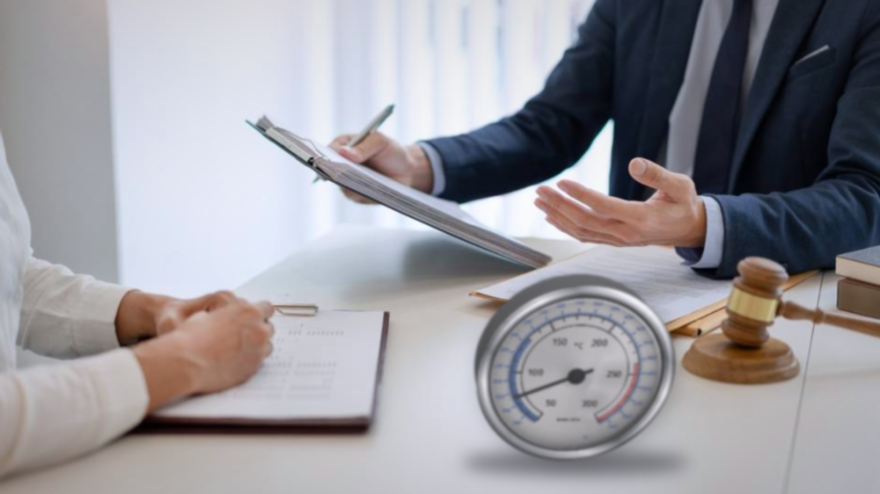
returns 80,°C
